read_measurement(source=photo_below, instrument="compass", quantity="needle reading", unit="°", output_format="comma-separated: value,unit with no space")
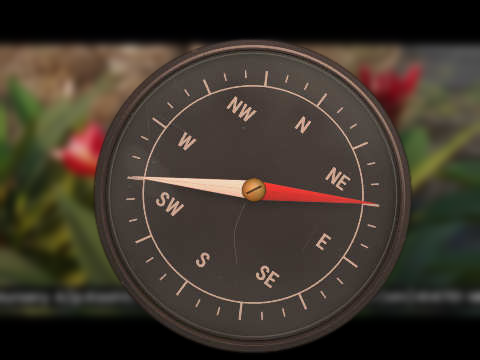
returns 60,°
